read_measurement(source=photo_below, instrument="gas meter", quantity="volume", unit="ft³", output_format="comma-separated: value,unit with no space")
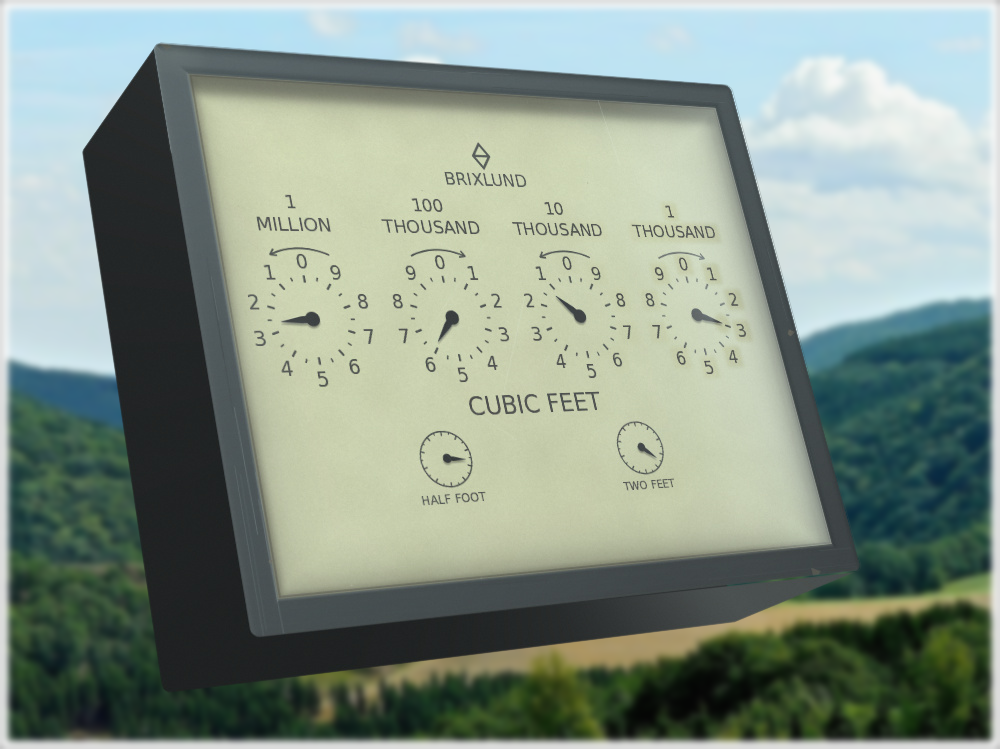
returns 261300,ft³
